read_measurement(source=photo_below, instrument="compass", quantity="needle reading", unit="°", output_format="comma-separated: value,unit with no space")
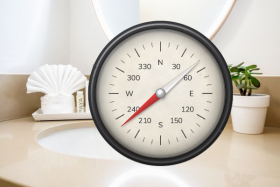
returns 230,°
